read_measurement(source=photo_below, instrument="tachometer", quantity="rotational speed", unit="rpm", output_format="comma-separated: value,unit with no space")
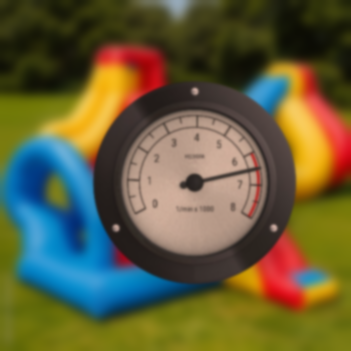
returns 6500,rpm
